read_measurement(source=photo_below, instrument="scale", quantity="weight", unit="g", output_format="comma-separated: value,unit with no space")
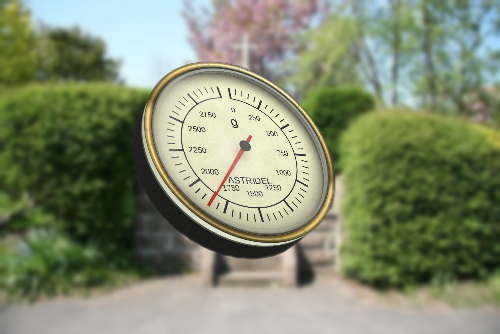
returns 1850,g
